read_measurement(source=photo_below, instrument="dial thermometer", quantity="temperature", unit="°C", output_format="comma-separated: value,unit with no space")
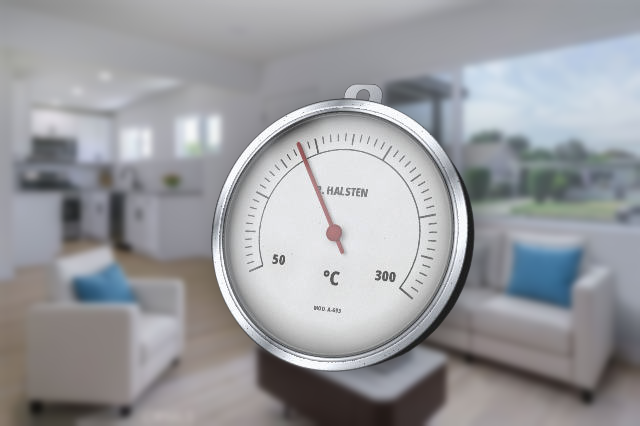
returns 140,°C
